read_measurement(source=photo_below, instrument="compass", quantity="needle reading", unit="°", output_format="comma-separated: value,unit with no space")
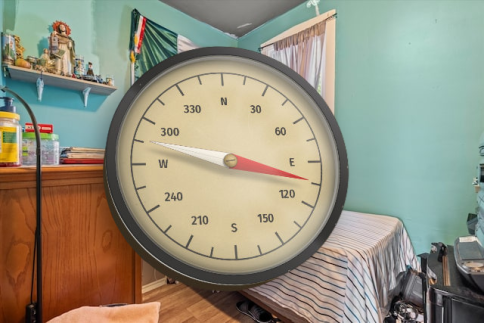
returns 105,°
